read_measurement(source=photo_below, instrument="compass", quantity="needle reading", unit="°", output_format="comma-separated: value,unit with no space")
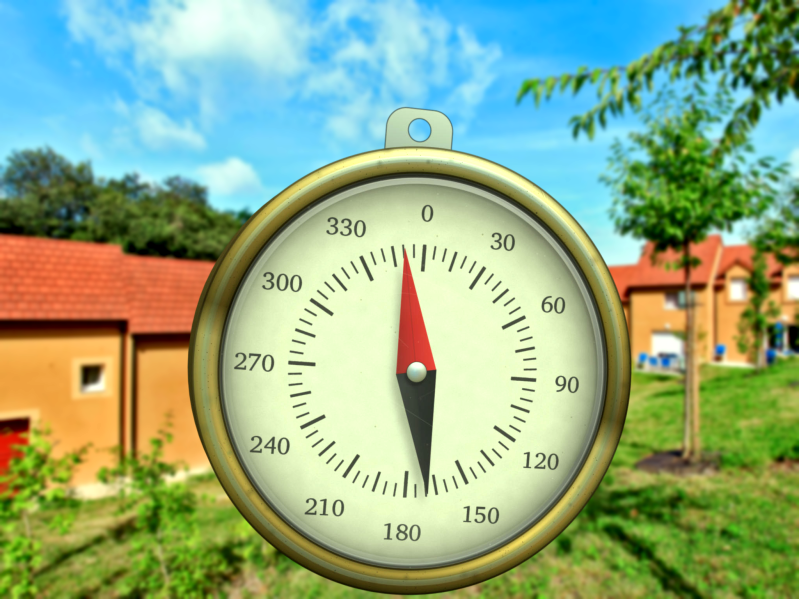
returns 350,°
